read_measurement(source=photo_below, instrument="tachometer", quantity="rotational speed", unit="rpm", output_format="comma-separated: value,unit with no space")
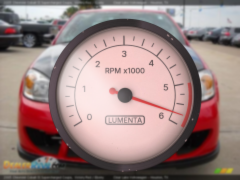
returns 5750,rpm
